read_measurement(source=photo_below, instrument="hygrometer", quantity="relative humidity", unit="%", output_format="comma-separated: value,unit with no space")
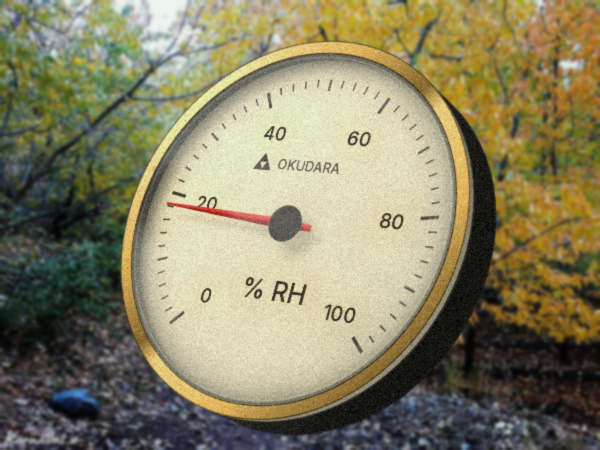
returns 18,%
